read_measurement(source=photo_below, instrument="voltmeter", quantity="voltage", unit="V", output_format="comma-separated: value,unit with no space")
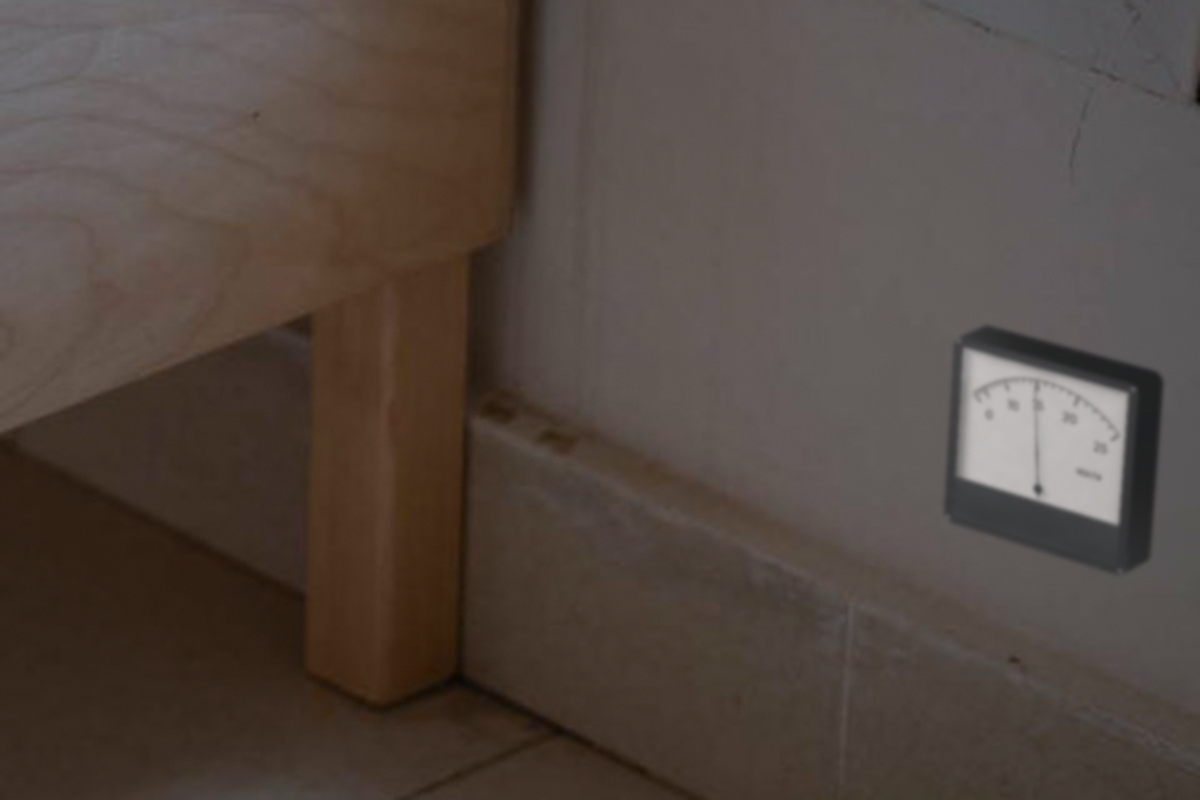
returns 15,V
